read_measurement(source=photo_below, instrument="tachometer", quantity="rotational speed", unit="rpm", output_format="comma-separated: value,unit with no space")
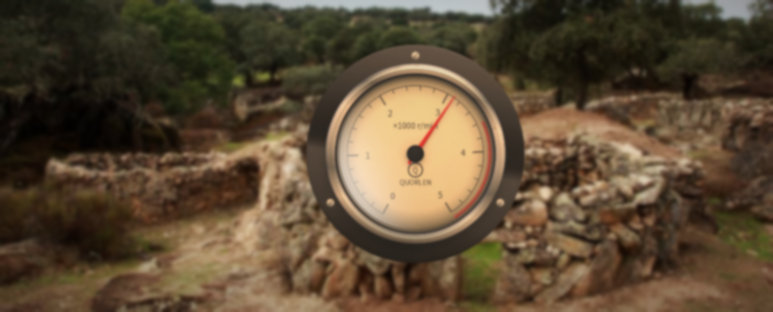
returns 3100,rpm
